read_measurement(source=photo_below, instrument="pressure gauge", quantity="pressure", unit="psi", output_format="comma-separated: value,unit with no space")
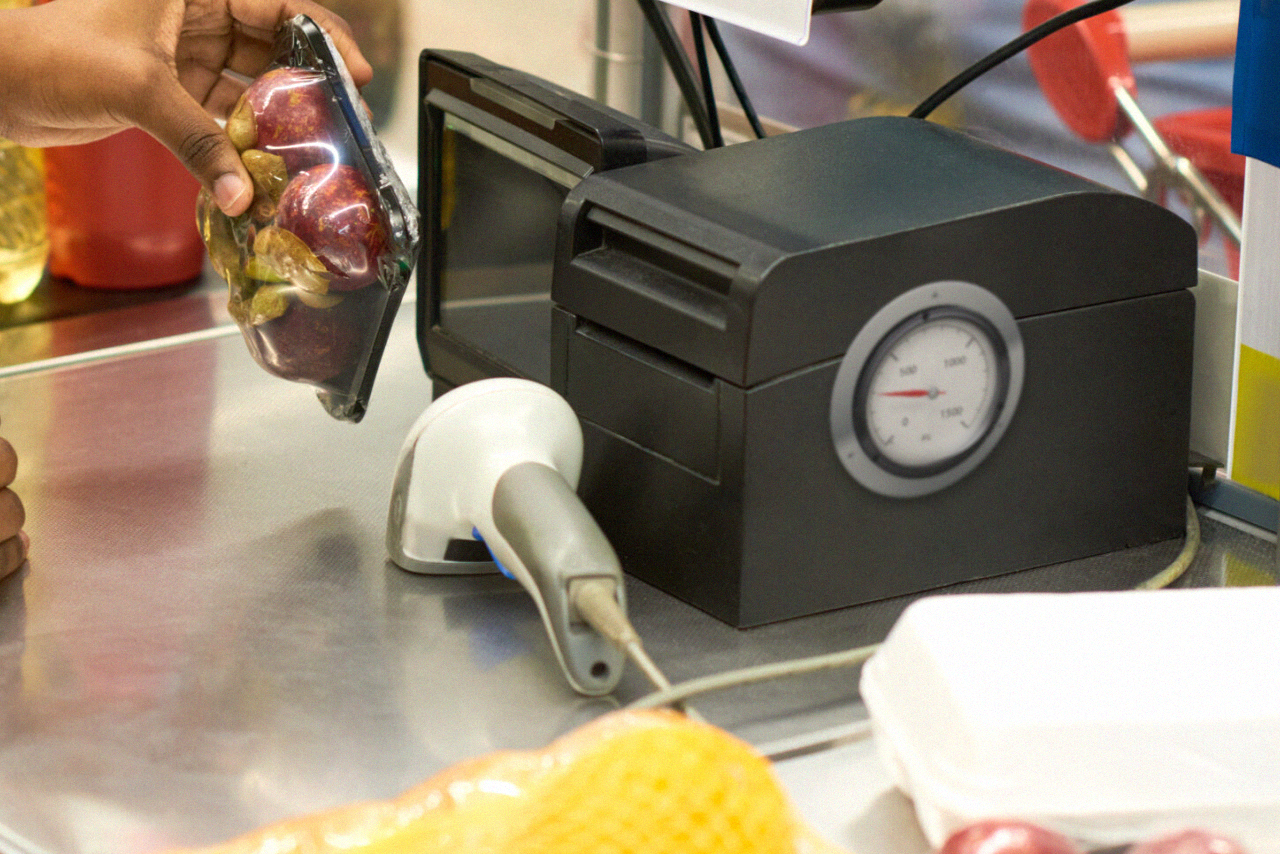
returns 300,psi
